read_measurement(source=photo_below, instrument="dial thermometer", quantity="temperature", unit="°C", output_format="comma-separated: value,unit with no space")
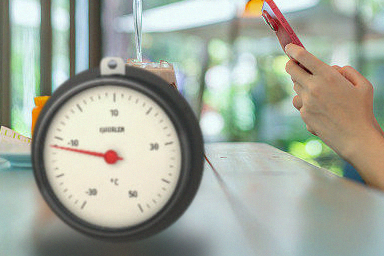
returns -12,°C
